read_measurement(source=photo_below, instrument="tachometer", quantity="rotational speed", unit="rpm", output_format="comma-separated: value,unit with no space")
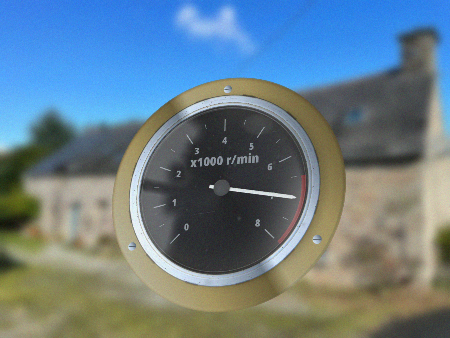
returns 7000,rpm
